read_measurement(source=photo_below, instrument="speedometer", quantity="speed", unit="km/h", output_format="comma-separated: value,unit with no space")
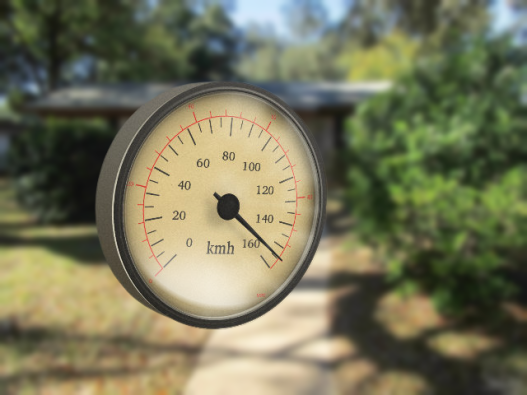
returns 155,km/h
